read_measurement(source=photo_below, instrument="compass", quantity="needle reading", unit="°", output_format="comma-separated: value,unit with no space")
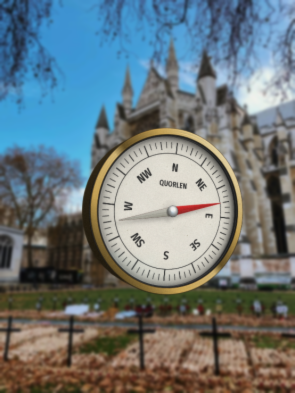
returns 75,°
